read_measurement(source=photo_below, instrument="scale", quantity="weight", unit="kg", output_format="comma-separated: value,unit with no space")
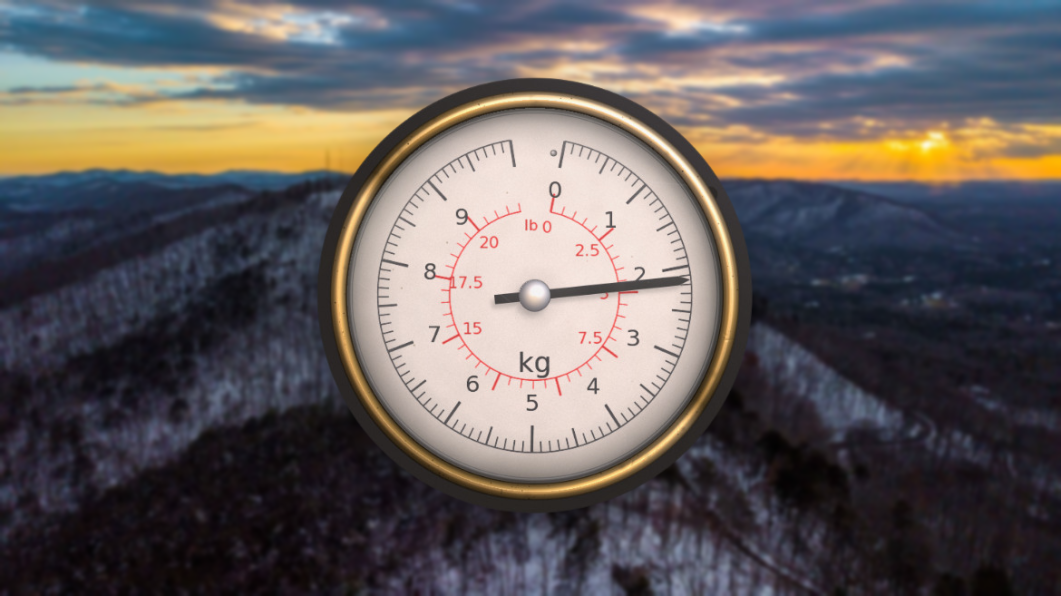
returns 2.15,kg
